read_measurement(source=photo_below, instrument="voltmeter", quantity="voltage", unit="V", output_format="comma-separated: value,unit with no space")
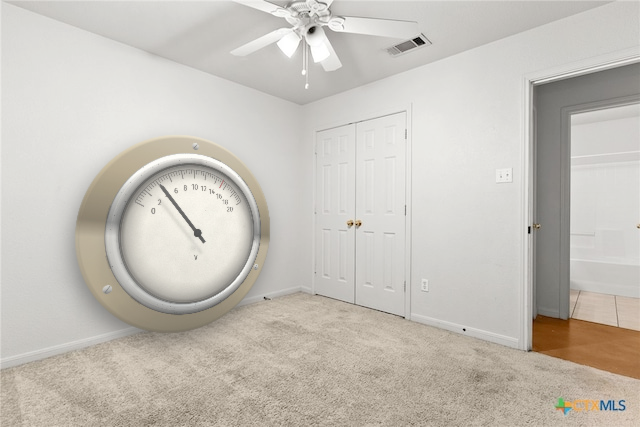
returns 4,V
